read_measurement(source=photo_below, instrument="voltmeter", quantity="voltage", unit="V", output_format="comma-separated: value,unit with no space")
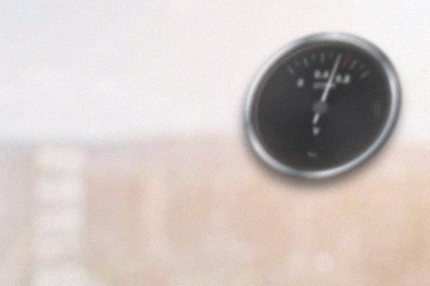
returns 0.6,V
